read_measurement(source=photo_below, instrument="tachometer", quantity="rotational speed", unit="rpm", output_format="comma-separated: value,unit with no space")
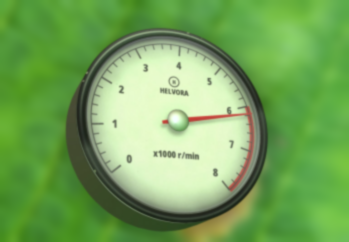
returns 6200,rpm
